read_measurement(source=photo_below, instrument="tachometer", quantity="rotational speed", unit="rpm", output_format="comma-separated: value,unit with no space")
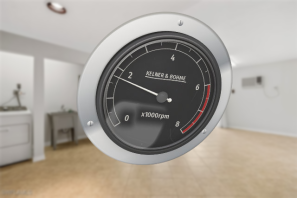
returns 1750,rpm
